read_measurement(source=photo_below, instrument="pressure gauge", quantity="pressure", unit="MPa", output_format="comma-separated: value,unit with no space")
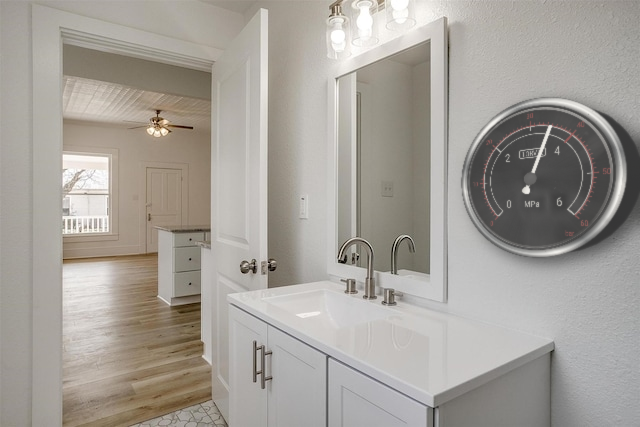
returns 3.5,MPa
